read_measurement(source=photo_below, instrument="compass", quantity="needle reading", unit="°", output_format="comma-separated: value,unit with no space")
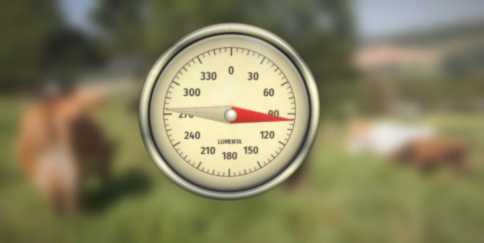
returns 95,°
